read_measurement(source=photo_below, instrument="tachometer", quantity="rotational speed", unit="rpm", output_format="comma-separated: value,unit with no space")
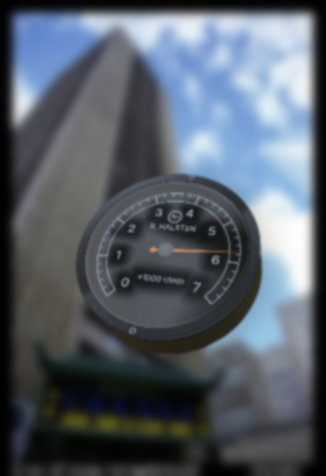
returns 5800,rpm
